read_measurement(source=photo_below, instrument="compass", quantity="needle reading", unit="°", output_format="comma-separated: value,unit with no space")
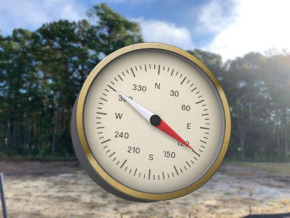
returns 120,°
